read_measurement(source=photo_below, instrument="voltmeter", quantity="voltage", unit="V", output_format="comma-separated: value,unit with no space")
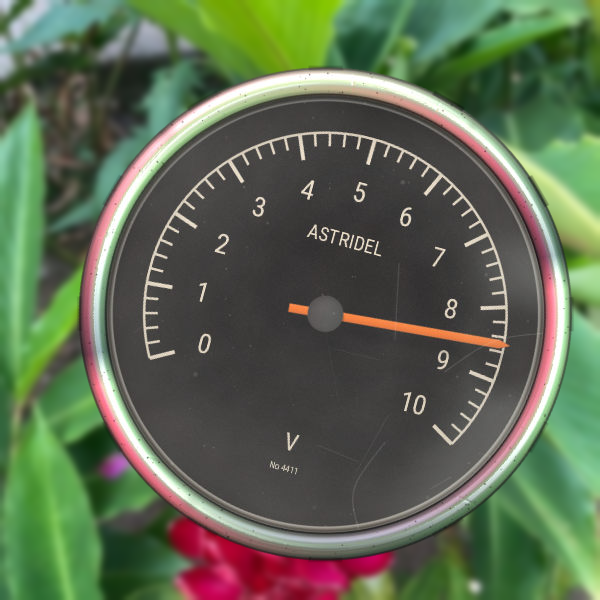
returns 8.5,V
